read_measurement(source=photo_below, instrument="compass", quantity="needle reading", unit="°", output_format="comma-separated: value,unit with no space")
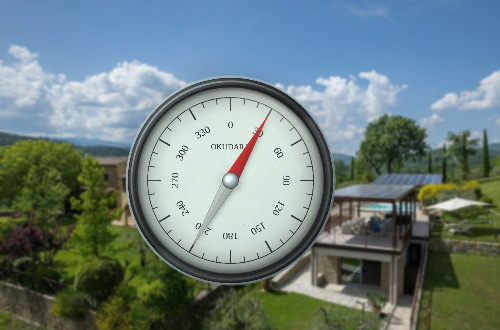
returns 30,°
